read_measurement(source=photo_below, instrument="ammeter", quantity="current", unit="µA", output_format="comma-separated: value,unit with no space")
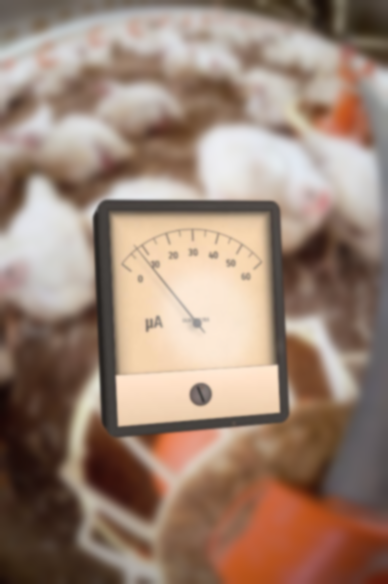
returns 7.5,µA
